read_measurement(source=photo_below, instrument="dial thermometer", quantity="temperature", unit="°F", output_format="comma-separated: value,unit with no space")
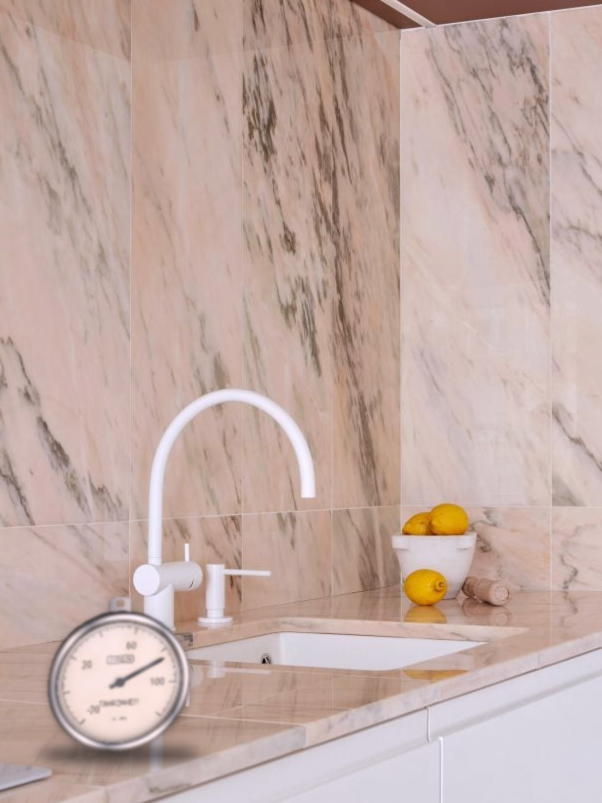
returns 84,°F
